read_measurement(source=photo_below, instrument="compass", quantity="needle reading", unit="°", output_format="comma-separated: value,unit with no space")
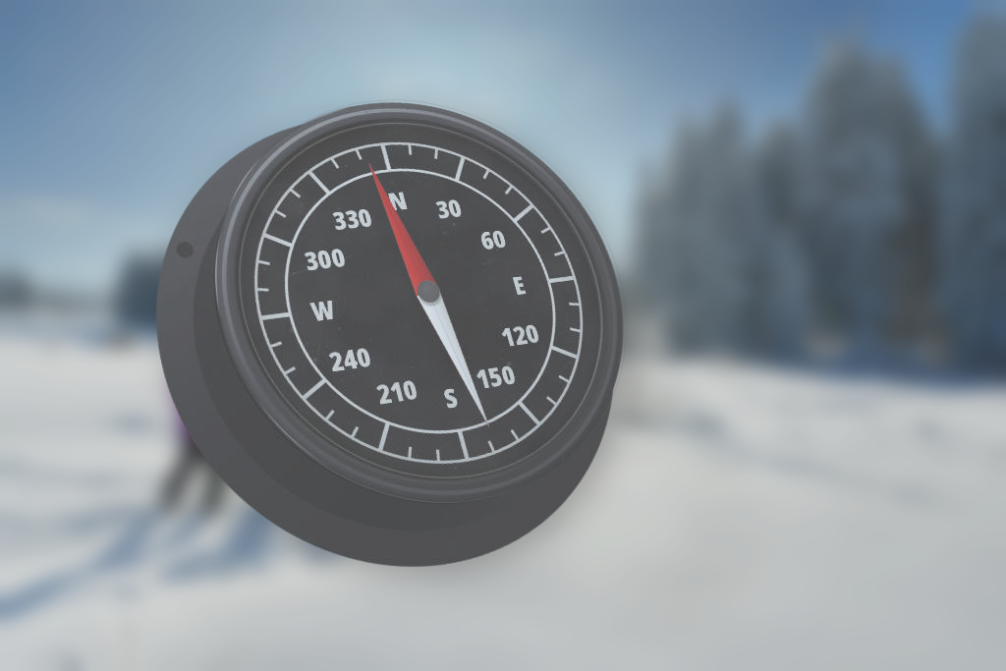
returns 350,°
